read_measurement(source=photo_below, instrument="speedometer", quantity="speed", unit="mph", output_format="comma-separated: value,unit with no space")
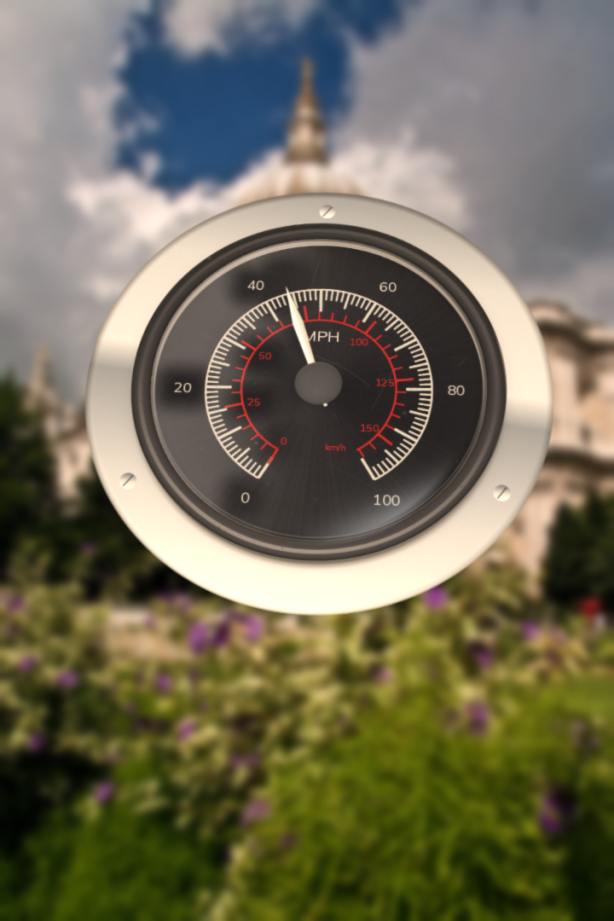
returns 44,mph
